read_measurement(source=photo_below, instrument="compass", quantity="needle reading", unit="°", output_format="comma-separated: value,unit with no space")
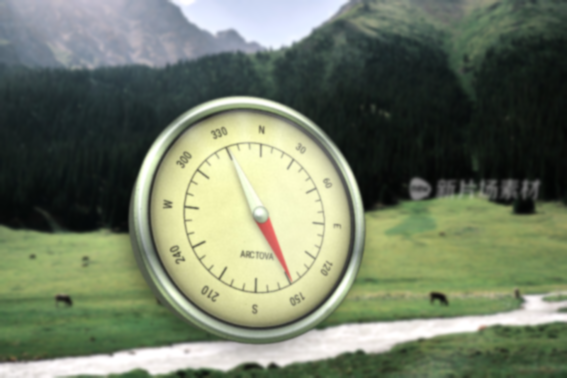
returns 150,°
